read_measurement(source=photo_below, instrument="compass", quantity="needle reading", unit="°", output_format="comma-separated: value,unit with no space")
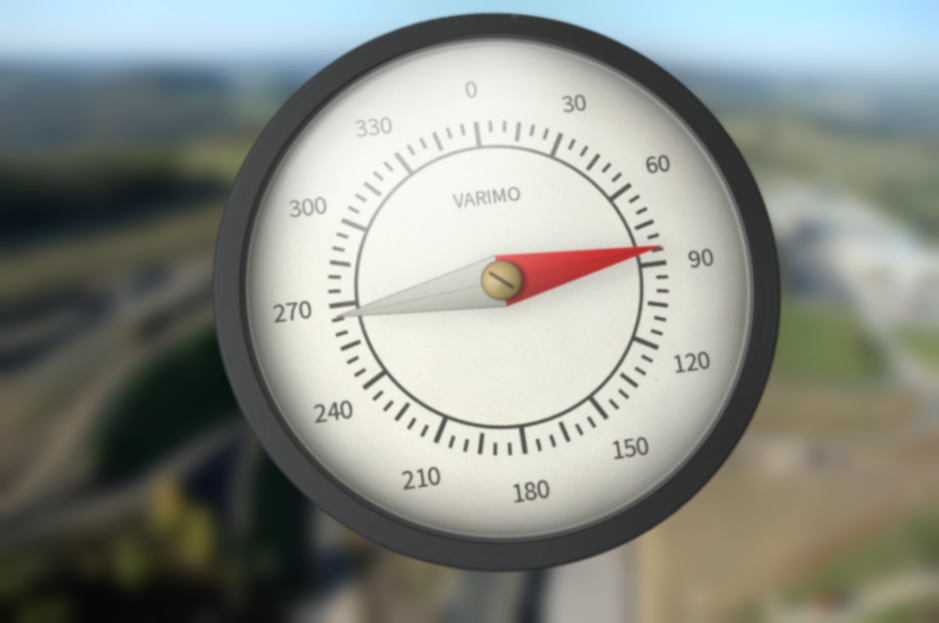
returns 85,°
